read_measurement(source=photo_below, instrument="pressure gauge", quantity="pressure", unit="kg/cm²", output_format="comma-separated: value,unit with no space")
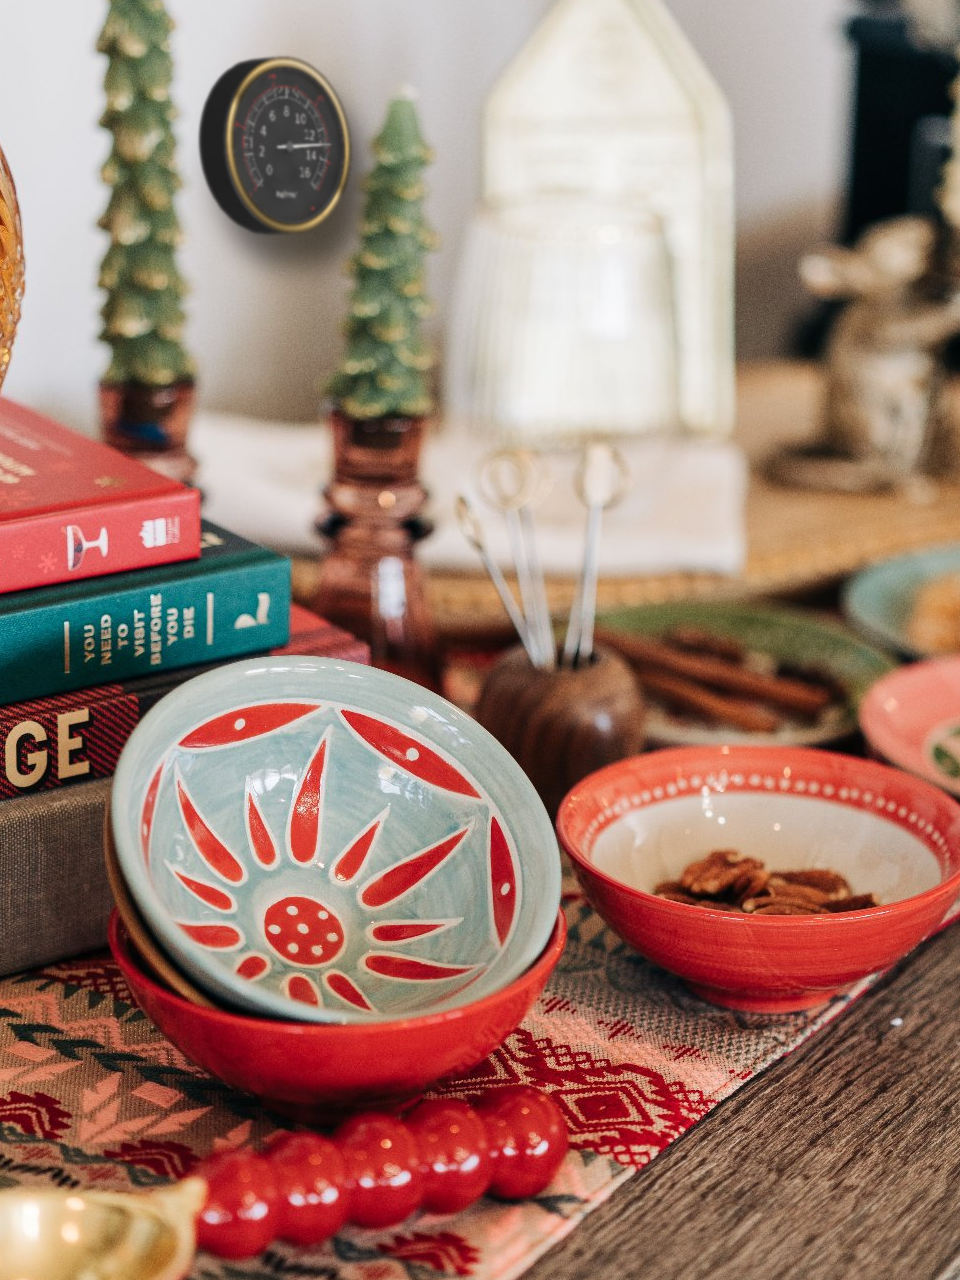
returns 13,kg/cm²
